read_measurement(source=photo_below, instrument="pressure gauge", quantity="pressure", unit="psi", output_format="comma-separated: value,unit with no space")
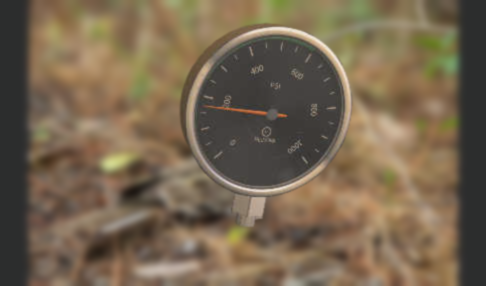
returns 175,psi
